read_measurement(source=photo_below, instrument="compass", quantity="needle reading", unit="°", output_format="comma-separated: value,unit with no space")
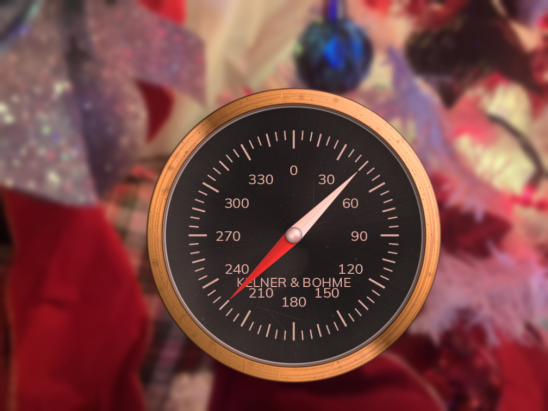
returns 225,°
